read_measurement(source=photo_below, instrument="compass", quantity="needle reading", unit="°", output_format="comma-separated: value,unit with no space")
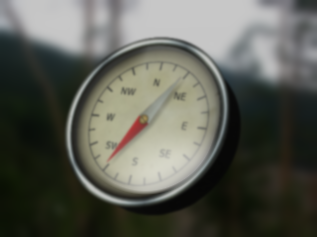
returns 210,°
